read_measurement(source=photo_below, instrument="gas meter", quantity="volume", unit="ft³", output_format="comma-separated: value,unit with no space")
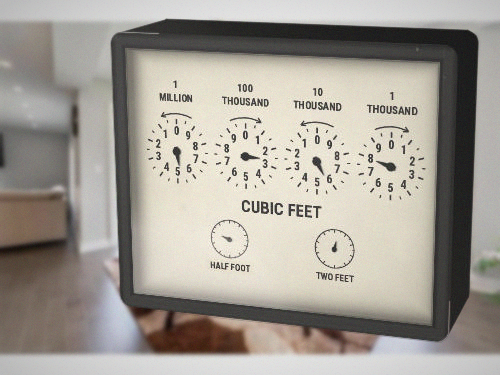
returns 525800,ft³
